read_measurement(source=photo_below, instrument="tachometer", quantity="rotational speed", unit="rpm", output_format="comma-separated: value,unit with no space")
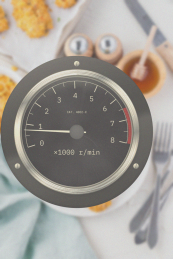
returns 750,rpm
